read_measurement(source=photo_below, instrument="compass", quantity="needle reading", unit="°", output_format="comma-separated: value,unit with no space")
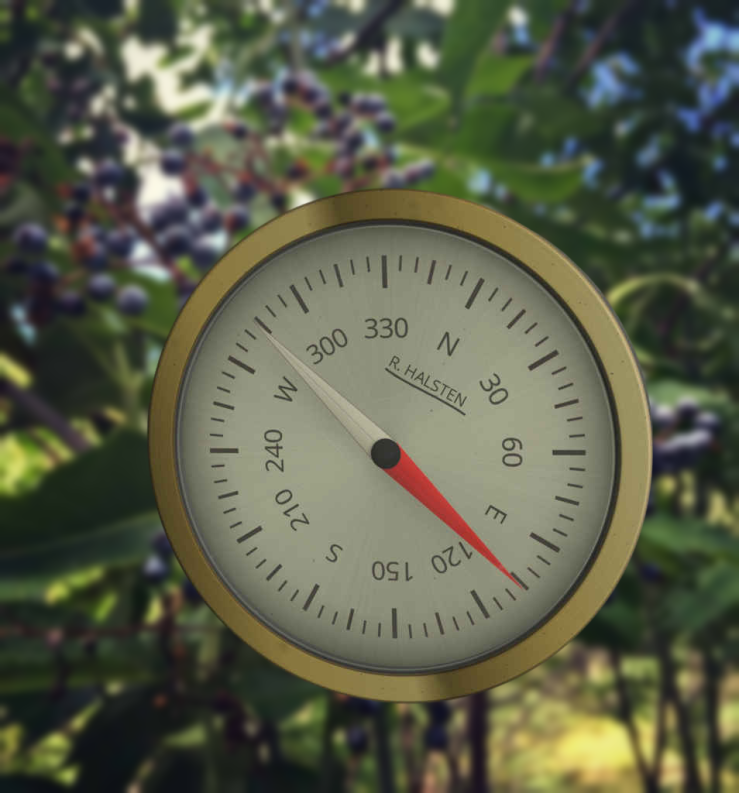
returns 105,°
